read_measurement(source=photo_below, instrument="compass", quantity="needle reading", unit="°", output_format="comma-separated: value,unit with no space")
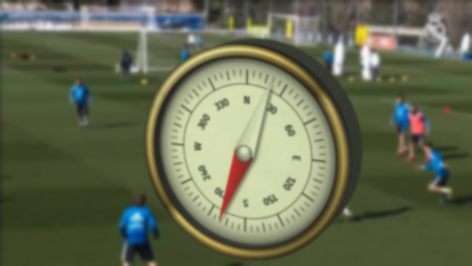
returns 200,°
